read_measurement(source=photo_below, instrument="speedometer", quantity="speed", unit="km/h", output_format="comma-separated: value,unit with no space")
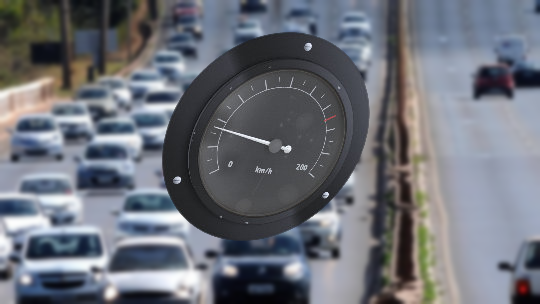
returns 35,km/h
